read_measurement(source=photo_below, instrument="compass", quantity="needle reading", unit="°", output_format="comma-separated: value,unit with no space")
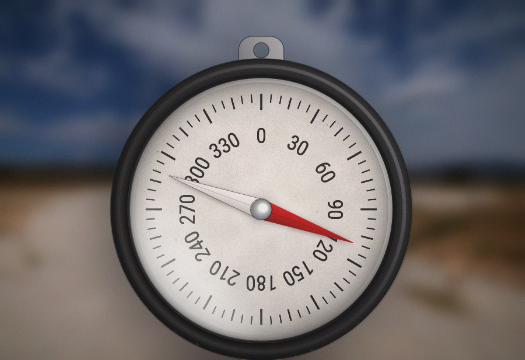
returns 110,°
